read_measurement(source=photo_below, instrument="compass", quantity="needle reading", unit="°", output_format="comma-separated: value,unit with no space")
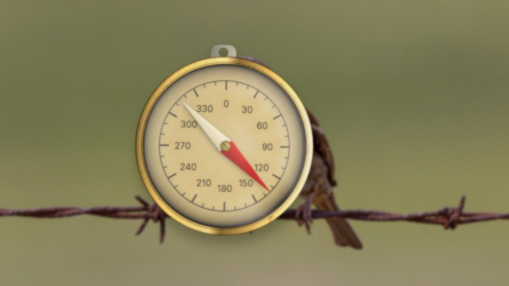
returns 135,°
